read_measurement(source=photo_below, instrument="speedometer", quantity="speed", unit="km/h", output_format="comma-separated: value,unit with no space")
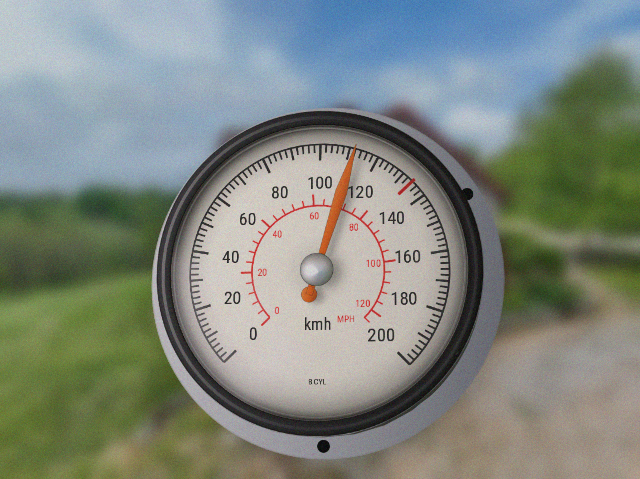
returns 112,km/h
